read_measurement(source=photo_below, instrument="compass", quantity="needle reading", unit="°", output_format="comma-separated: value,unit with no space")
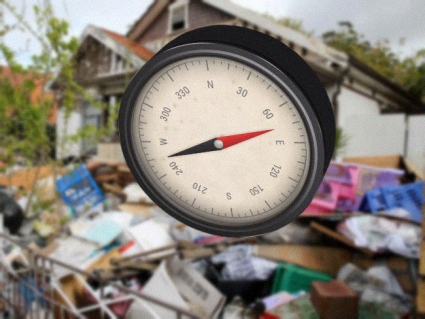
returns 75,°
